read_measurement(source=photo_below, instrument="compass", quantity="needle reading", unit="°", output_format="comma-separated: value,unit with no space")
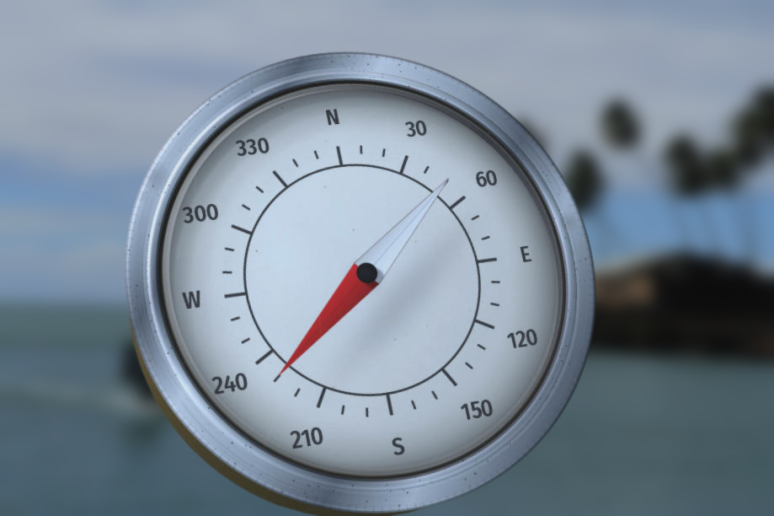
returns 230,°
